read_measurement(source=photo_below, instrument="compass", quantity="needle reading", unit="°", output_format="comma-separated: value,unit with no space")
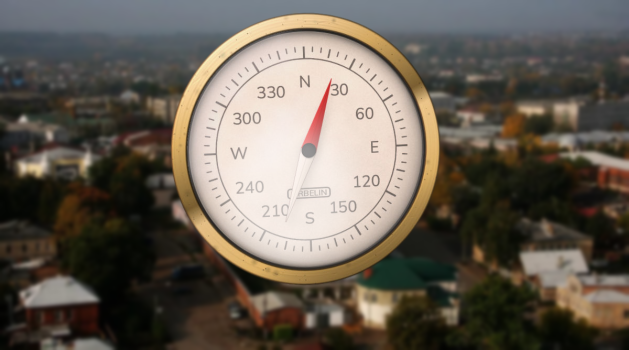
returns 20,°
